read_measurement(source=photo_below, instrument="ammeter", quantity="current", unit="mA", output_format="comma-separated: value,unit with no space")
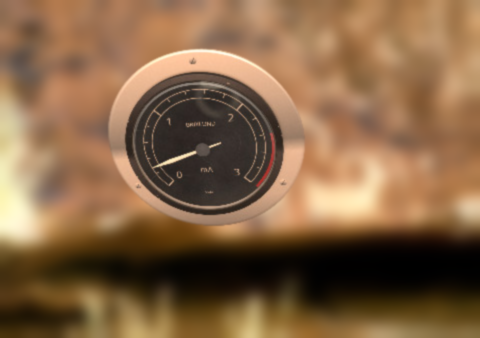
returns 0.3,mA
